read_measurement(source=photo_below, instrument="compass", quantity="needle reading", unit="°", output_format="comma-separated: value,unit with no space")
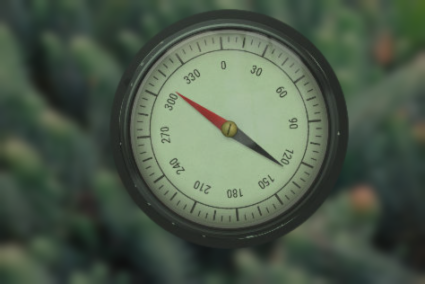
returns 310,°
